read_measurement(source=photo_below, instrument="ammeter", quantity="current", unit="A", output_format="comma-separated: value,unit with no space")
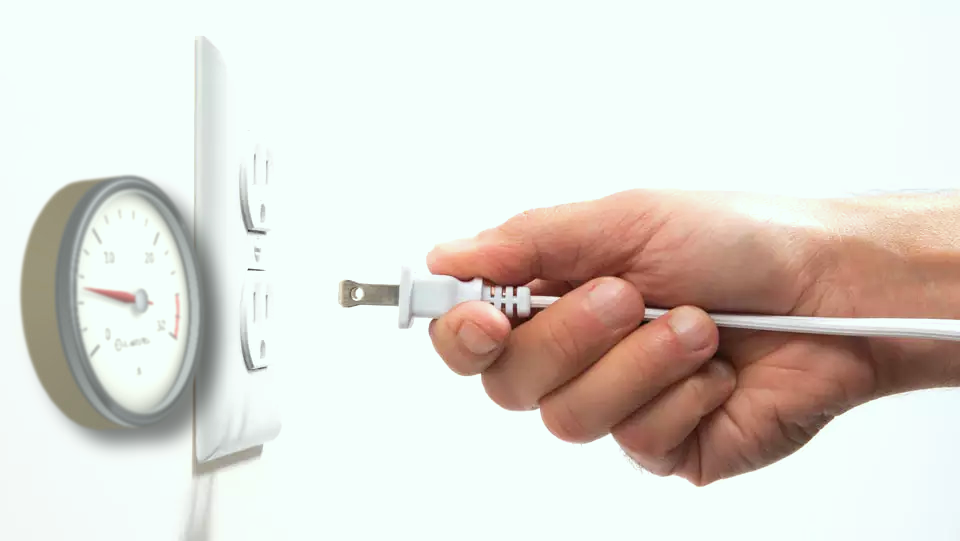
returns 5,A
